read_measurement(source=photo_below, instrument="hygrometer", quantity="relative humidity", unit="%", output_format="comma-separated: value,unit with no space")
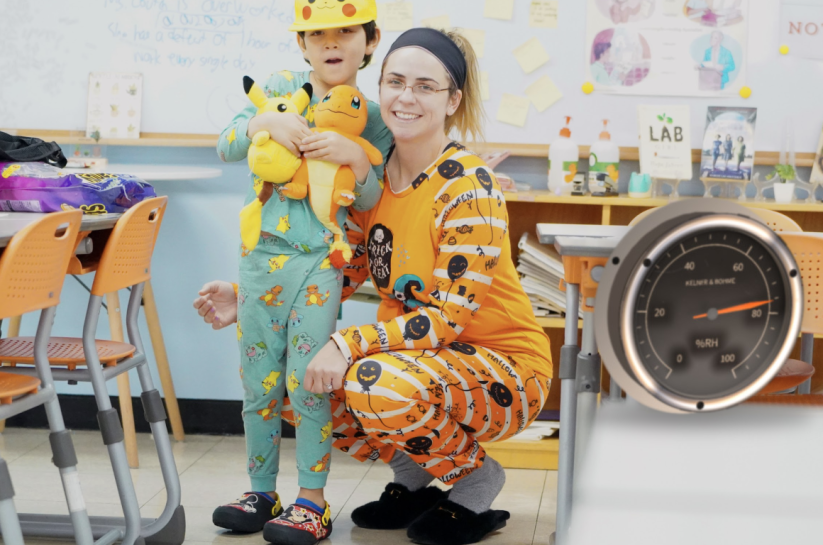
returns 76,%
